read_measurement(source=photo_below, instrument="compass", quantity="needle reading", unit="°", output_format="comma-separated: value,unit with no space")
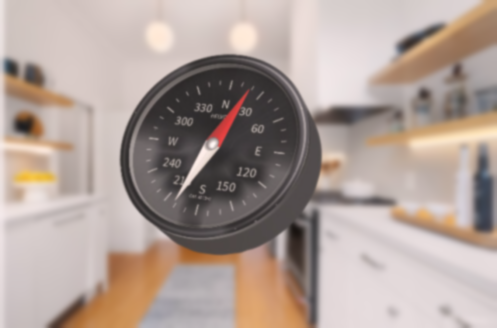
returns 20,°
